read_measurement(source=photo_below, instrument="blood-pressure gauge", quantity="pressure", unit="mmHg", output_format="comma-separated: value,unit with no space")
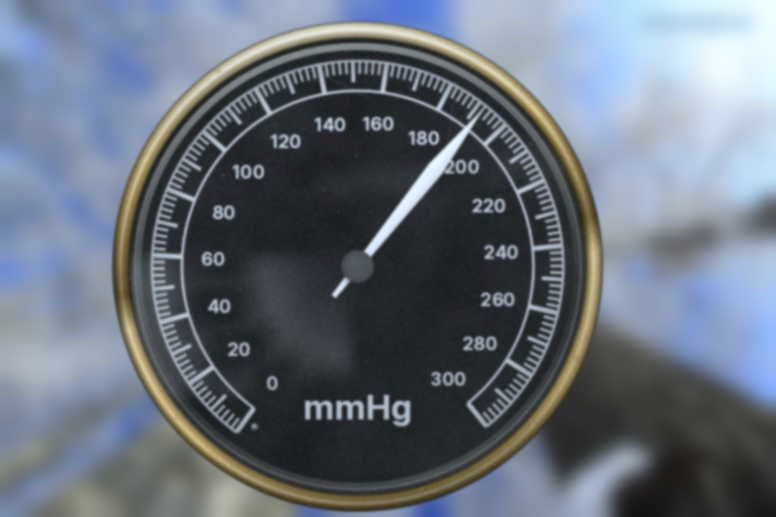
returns 192,mmHg
